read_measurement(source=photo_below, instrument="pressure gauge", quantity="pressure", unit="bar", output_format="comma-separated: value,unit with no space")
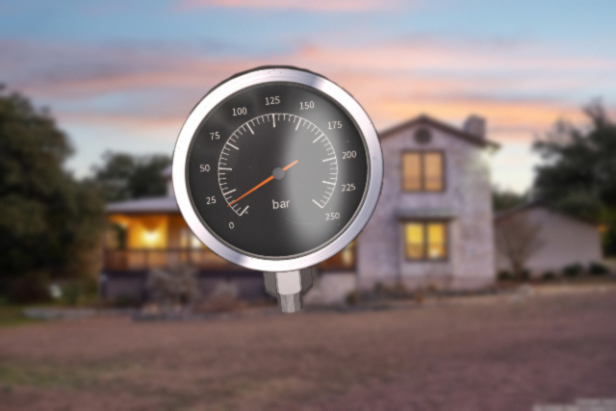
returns 15,bar
